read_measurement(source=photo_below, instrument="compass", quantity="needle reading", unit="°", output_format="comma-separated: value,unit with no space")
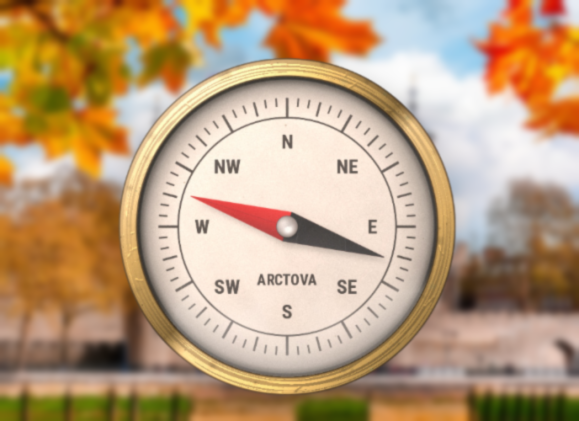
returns 287.5,°
